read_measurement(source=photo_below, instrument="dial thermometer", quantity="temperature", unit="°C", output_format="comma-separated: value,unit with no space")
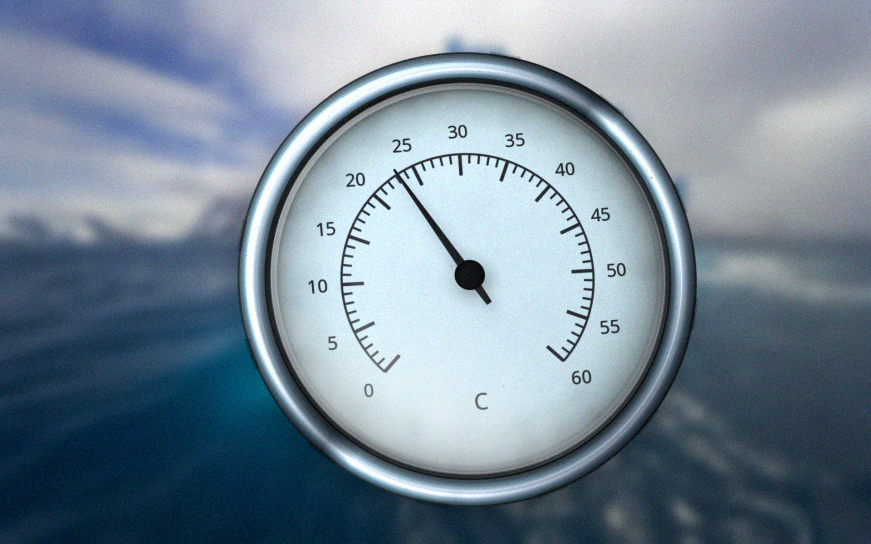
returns 23,°C
